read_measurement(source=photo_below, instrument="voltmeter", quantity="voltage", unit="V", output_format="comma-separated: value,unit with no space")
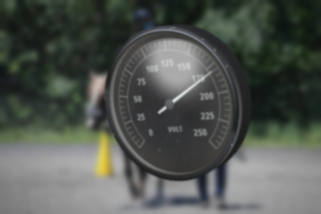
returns 180,V
